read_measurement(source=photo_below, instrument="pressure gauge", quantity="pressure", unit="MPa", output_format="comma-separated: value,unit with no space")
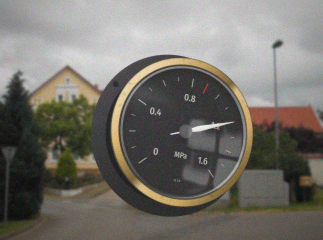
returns 1.2,MPa
